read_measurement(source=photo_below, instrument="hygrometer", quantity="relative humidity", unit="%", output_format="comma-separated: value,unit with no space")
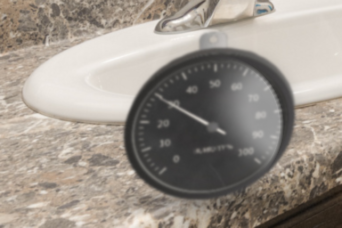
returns 30,%
